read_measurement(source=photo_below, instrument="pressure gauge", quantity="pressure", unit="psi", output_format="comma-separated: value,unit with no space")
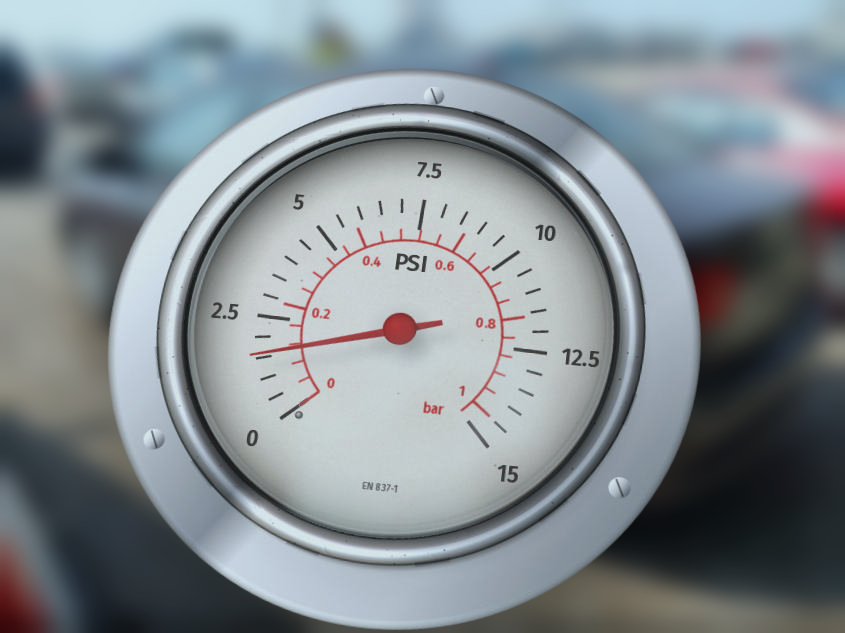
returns 1.5,psi
